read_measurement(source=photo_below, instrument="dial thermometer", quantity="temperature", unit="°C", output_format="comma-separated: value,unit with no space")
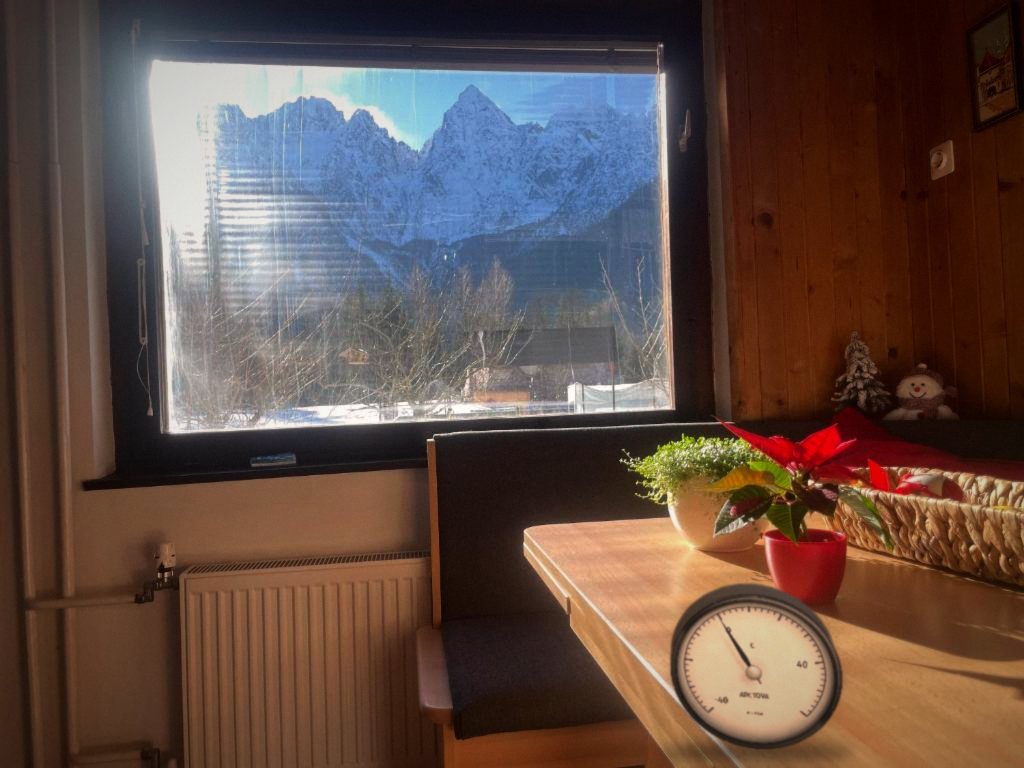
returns 0,°C
